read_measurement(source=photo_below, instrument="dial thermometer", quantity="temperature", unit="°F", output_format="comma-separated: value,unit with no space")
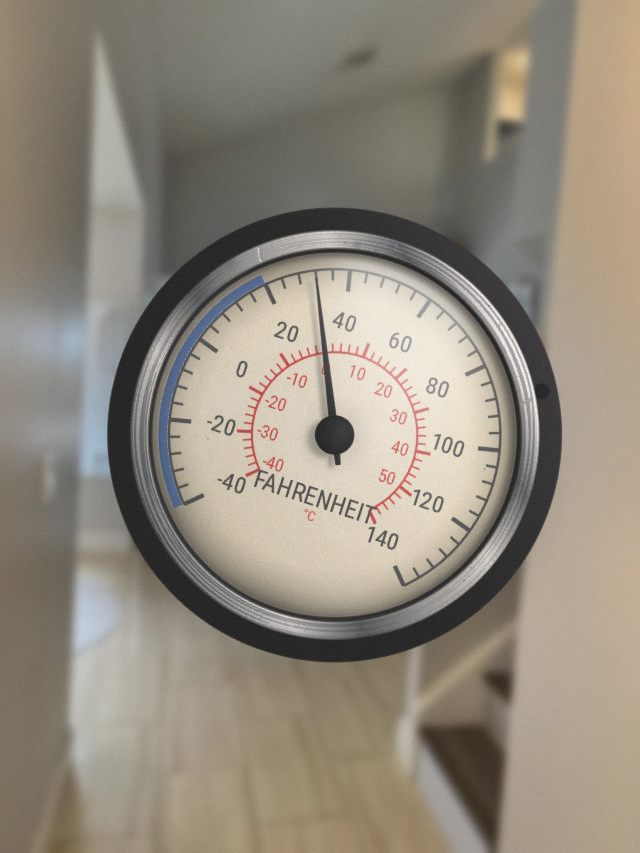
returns 32,°F
